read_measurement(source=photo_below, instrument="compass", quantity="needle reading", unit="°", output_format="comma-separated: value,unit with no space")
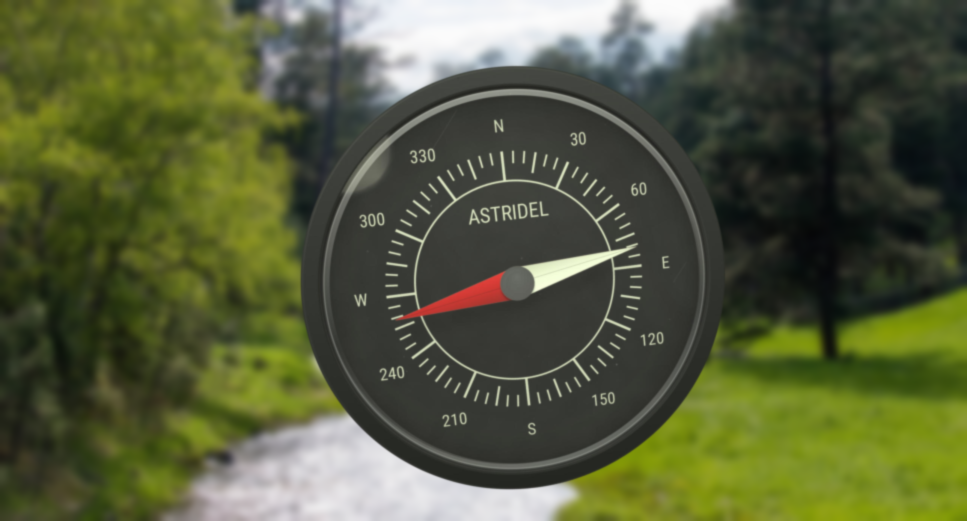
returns 260,°
